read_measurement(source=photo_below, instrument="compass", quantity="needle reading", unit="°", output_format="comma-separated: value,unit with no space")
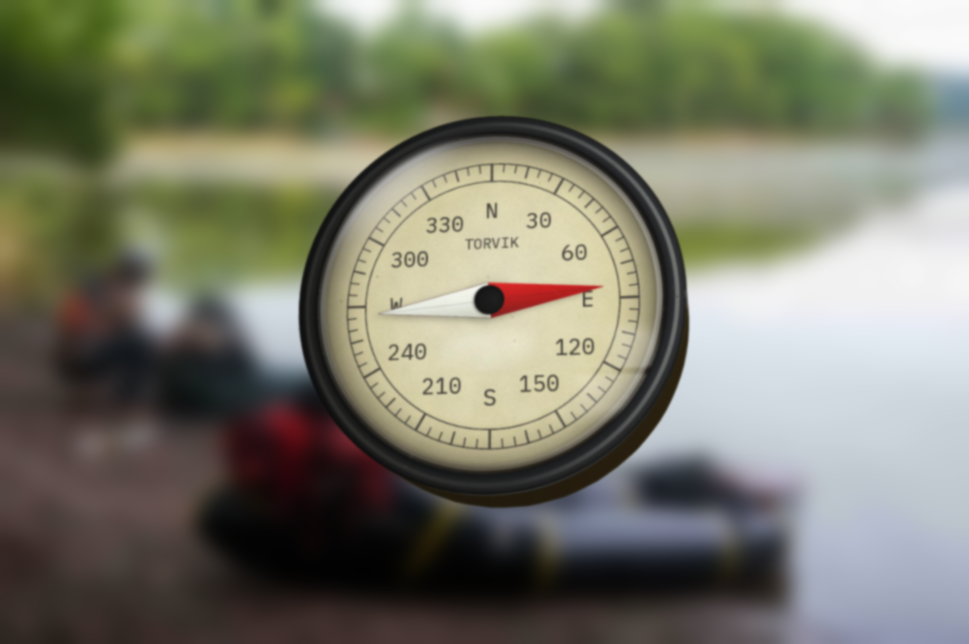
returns 85,°
